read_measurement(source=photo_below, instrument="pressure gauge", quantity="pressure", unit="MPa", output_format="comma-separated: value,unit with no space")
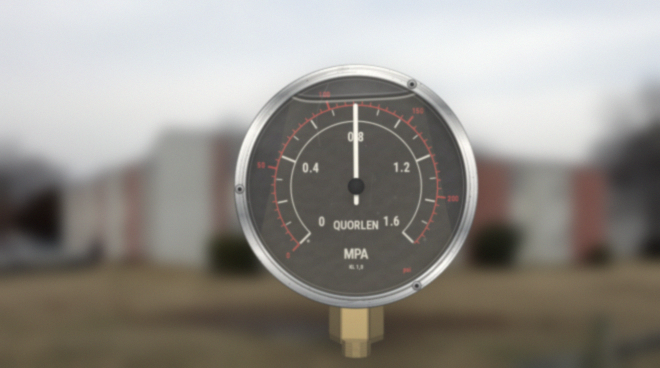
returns 0.8,MPa
